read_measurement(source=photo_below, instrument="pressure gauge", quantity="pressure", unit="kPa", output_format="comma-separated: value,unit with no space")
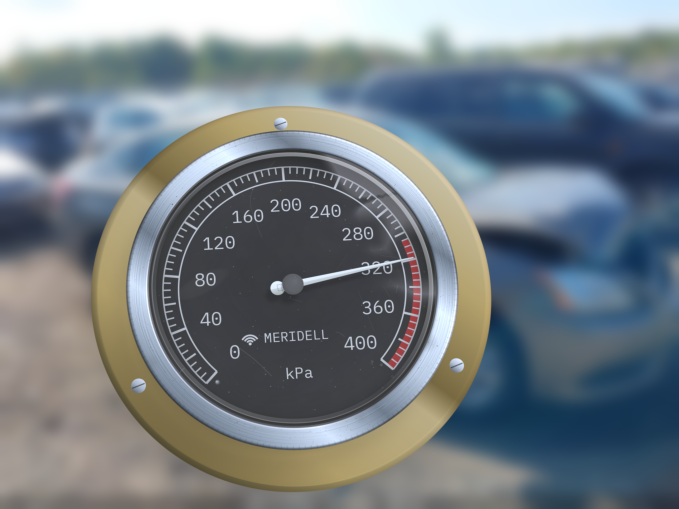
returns 320,kPa
